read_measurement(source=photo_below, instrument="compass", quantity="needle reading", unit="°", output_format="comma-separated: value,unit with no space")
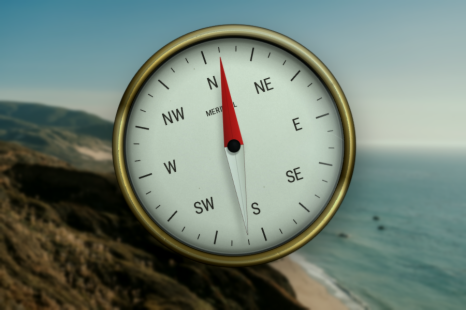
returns 10,°
